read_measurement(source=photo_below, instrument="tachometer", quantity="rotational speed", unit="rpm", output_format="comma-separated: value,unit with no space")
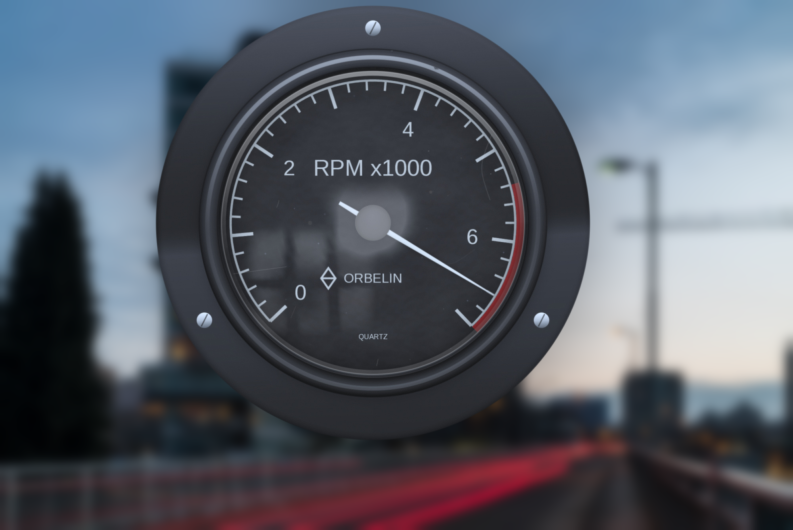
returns 6600,rpm
